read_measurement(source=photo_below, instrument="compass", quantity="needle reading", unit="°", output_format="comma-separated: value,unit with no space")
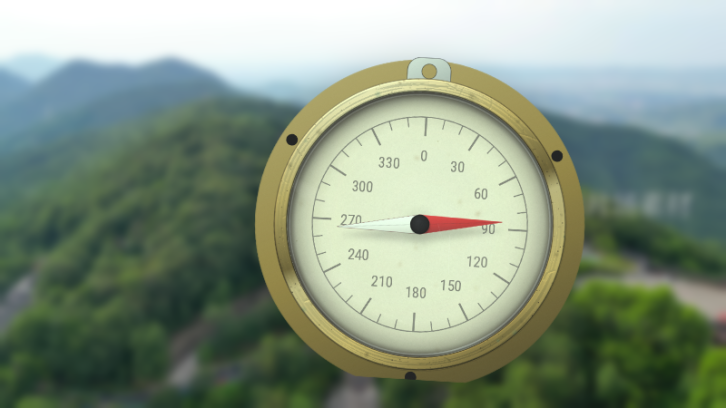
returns 85,°
